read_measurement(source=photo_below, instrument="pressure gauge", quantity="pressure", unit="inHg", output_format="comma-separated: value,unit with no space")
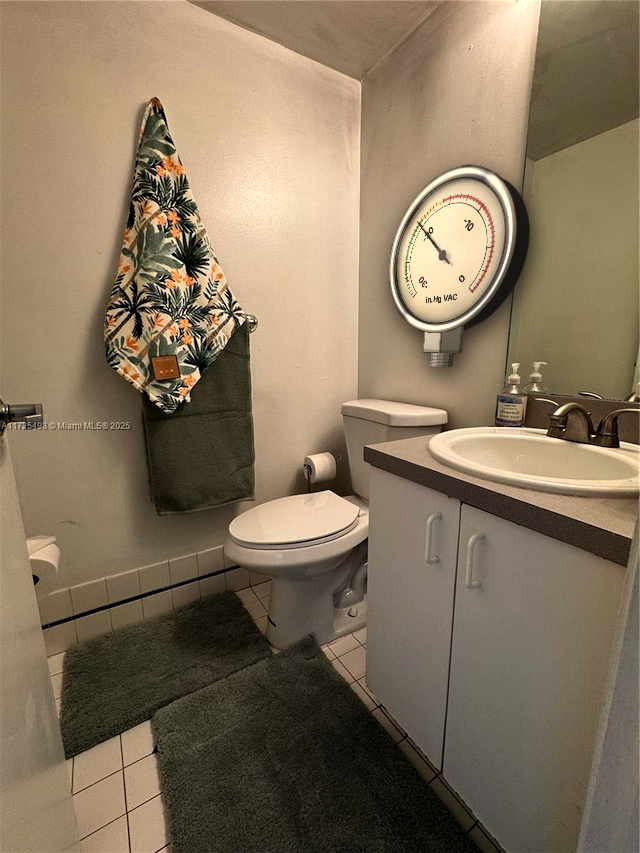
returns -20,inHg
